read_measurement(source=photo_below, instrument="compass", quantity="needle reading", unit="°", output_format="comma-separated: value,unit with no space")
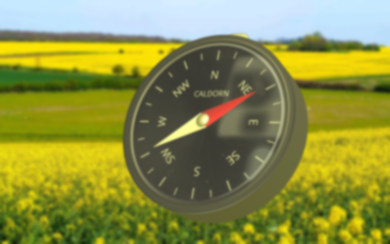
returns 60,°
